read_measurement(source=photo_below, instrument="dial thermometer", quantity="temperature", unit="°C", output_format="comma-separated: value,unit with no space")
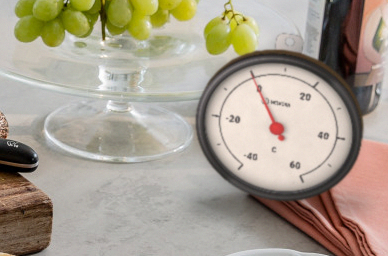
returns 0,°C
